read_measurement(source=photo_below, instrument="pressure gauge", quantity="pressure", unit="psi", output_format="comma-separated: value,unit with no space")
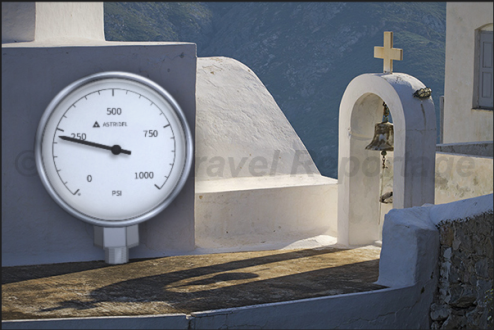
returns 225,psi
